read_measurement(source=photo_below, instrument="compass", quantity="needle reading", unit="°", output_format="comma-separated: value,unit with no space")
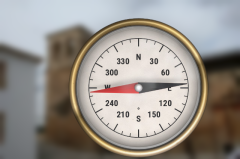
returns 265,°
